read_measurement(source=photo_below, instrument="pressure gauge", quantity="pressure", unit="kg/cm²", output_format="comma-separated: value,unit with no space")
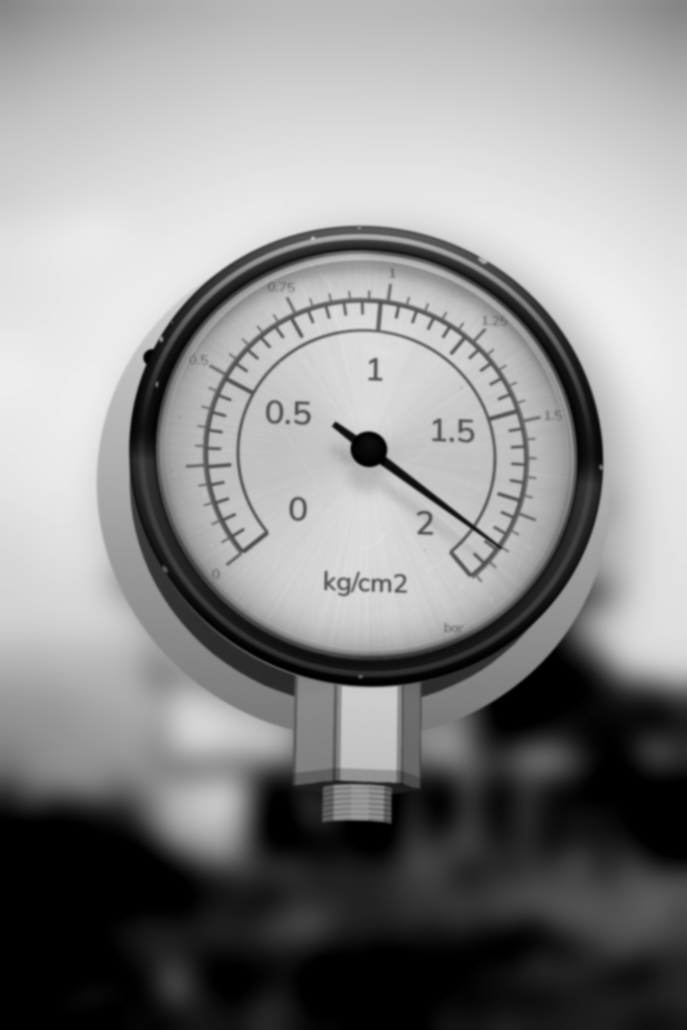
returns 1.9,kg/cm²
